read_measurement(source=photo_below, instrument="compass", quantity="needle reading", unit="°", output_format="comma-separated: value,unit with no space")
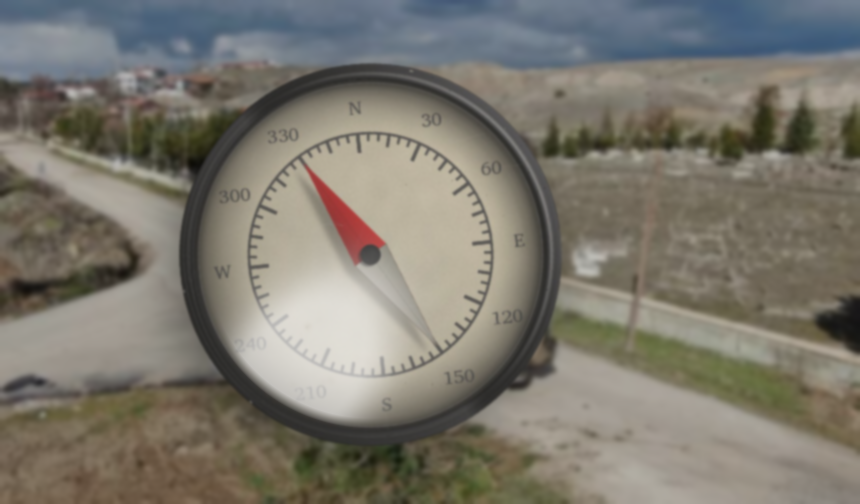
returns 330,°
